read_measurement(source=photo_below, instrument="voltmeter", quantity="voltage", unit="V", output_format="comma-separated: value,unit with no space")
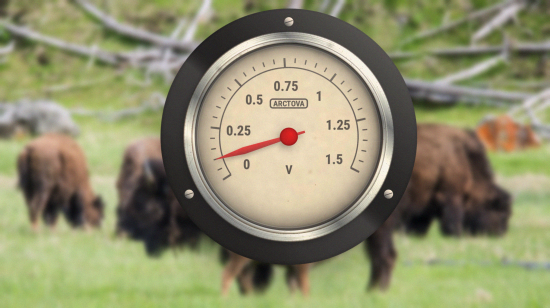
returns 0.1,V
